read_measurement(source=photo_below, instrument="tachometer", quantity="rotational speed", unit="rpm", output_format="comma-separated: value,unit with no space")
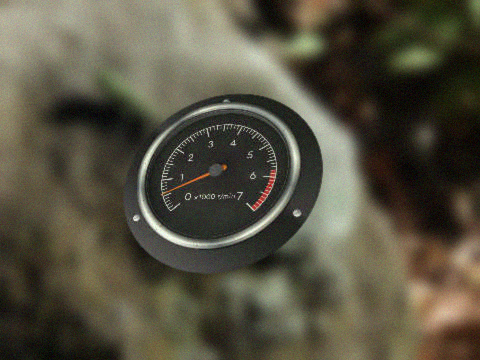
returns 500,rpm
